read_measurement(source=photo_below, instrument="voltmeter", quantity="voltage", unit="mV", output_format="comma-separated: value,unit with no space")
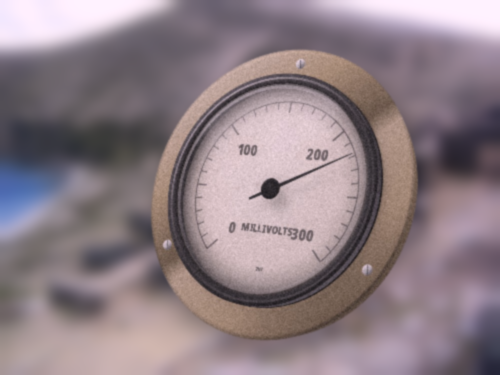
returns 220,mV
